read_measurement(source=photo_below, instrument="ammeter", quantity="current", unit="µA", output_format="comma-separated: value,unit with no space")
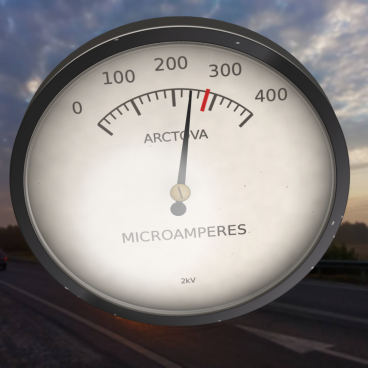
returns 240,µA
